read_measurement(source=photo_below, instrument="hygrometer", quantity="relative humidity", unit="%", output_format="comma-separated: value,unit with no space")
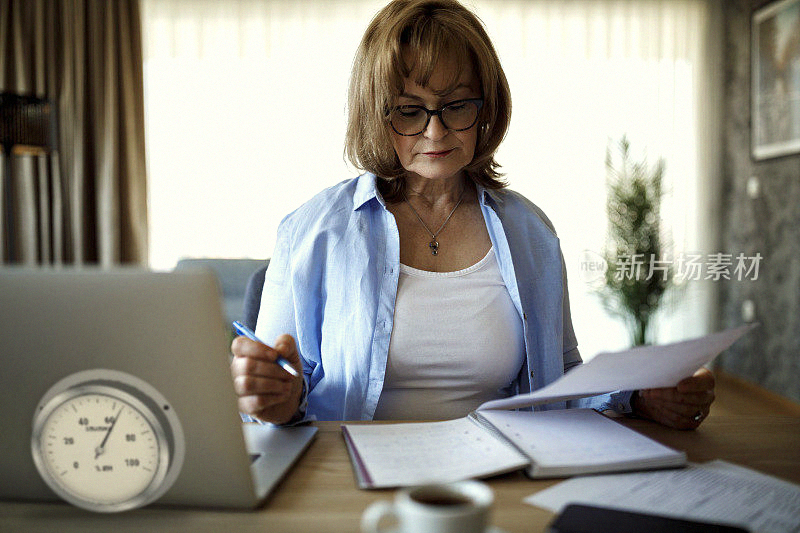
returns 64,%
